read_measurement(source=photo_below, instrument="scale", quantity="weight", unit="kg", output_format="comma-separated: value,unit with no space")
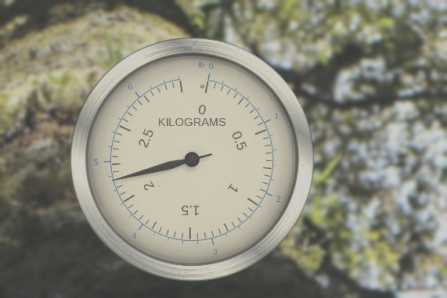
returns 2.15,kg
